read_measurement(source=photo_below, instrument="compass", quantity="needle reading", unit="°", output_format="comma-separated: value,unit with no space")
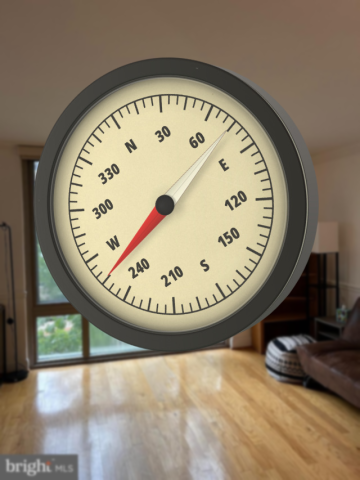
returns 255,°
